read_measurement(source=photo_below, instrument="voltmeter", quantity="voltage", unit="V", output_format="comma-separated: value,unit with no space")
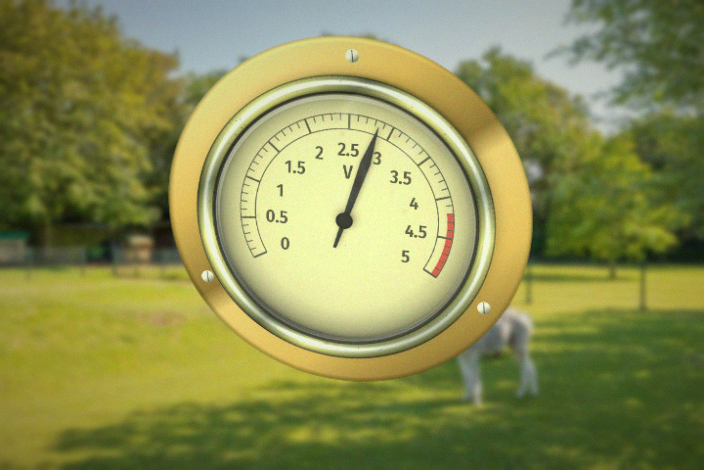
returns 2.85,V
